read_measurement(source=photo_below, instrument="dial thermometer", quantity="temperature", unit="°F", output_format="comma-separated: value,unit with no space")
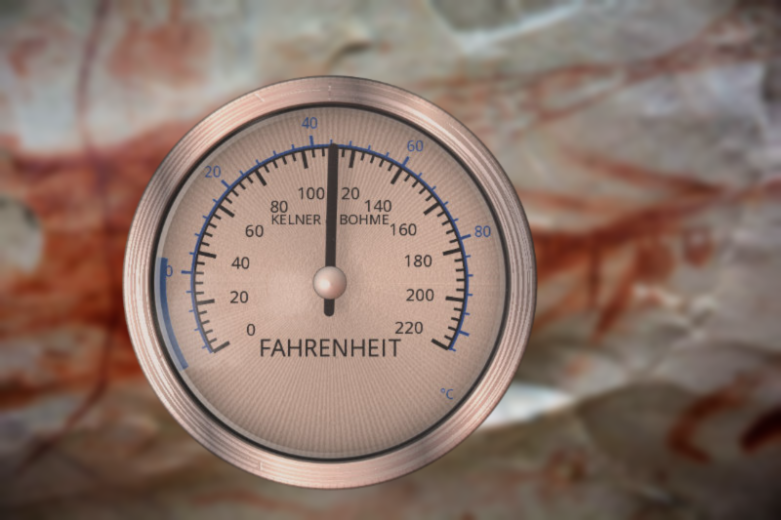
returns 112,°F
